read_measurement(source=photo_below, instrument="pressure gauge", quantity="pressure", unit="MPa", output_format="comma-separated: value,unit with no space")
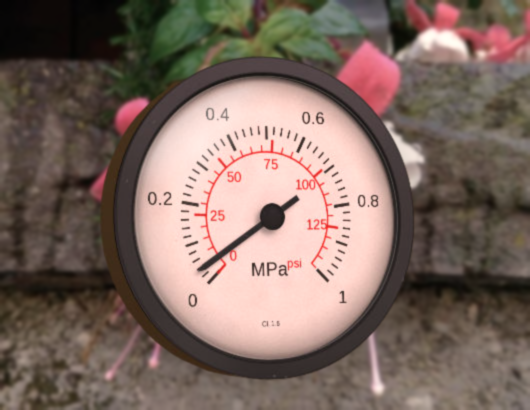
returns 0.04,MPa
